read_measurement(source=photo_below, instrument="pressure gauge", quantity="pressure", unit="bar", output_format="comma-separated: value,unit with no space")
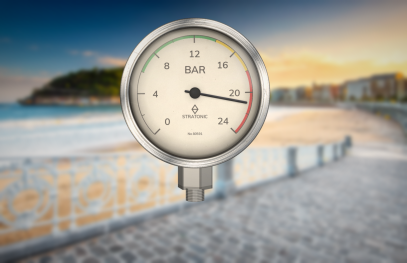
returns 21,bar
